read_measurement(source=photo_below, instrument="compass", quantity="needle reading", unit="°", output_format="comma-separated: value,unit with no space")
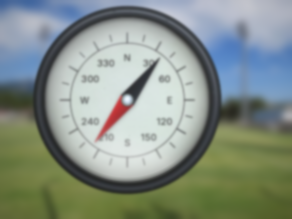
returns 217.5,°
